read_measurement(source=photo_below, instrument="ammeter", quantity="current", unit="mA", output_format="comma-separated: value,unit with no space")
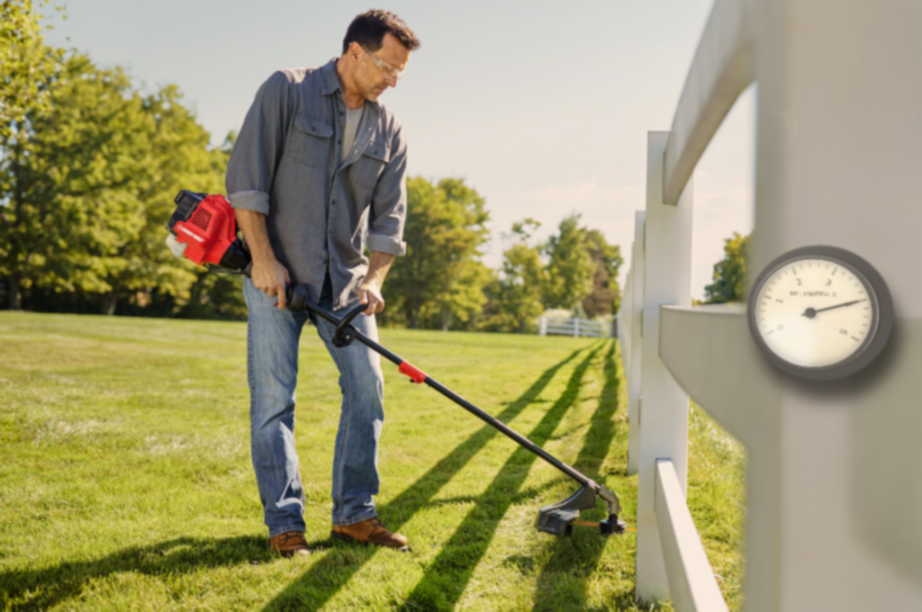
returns 4,mA
